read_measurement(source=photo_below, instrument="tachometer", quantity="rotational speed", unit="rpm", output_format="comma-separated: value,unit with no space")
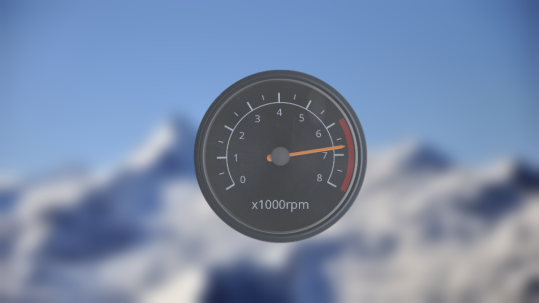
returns 6750,rpm
